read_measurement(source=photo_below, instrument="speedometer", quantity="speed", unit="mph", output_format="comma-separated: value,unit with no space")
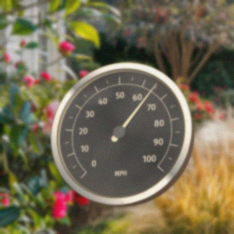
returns 65,mph
